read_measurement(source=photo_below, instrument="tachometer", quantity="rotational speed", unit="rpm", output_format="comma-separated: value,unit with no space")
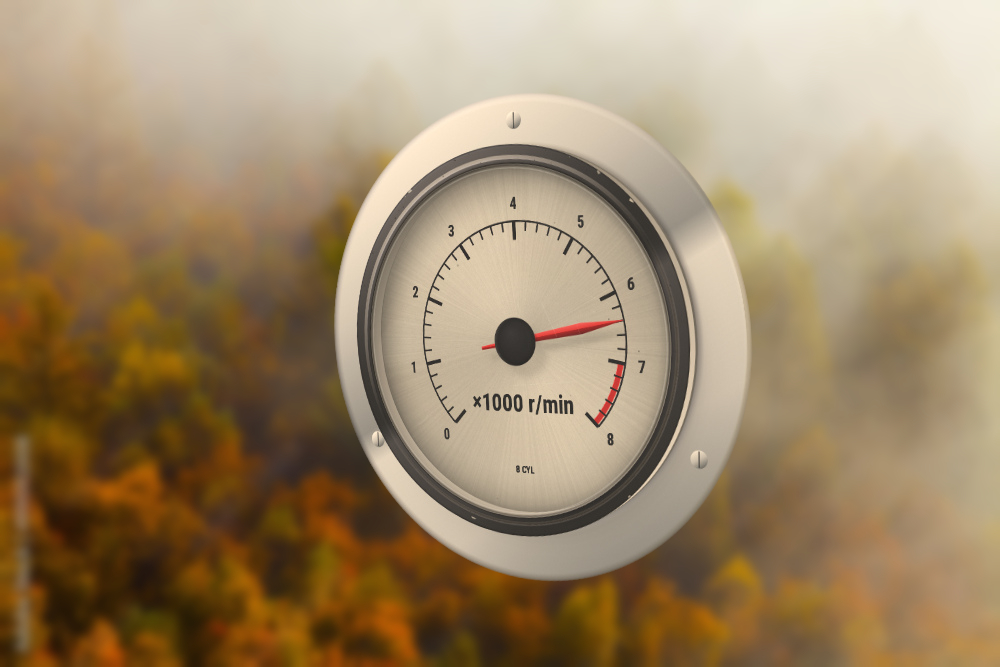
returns 6400,rpm
